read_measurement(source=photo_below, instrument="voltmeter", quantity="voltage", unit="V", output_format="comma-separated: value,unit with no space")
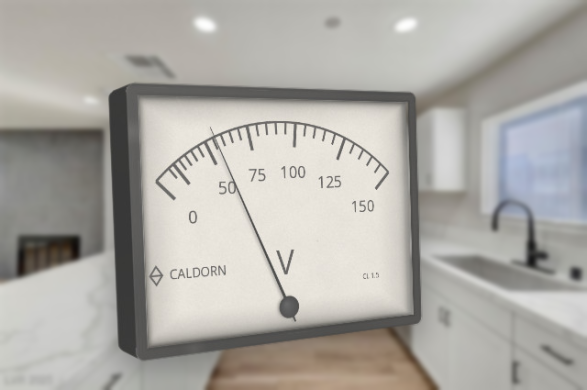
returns 55,V
